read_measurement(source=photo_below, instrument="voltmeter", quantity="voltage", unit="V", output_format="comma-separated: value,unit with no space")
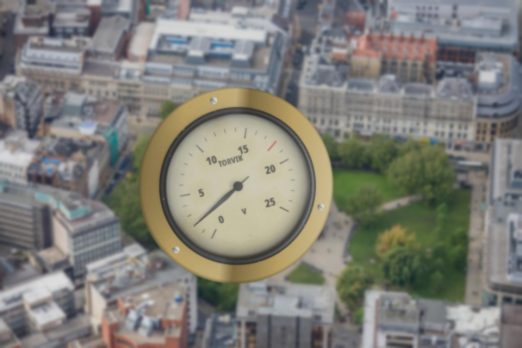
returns 2,V
